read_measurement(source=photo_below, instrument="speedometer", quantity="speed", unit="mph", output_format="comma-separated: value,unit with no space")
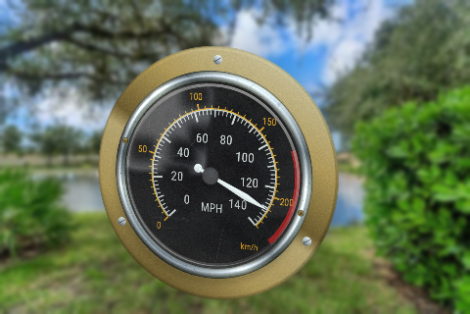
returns 130,mph
